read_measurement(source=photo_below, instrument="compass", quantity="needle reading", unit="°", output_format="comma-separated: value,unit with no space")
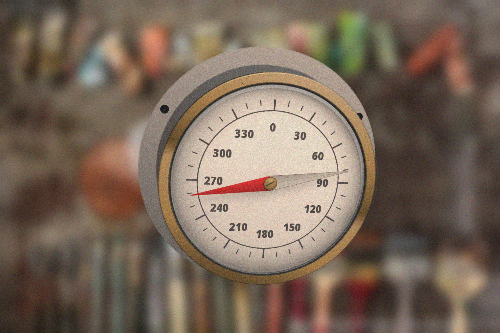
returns 260,°
